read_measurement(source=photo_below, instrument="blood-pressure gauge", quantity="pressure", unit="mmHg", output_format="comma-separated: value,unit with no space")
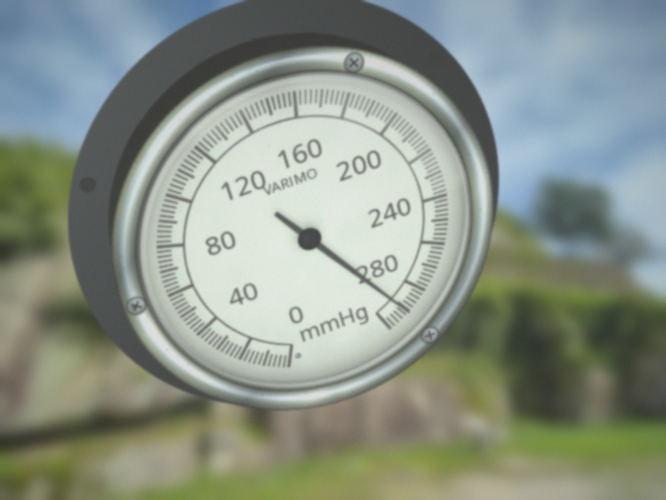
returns 290,mmHg
